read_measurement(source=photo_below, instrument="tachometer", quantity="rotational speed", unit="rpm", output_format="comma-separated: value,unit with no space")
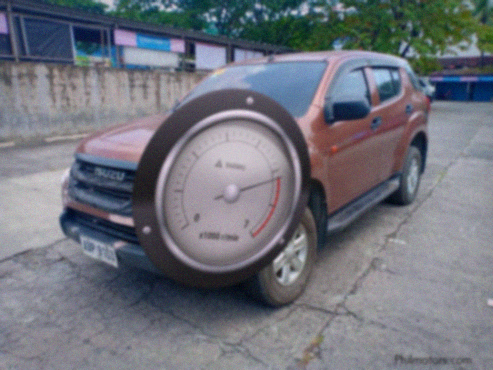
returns 5200,rpm
